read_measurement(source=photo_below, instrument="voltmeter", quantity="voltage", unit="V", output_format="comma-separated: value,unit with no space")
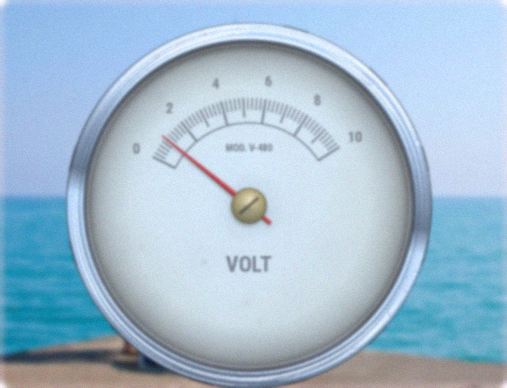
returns 1,V
